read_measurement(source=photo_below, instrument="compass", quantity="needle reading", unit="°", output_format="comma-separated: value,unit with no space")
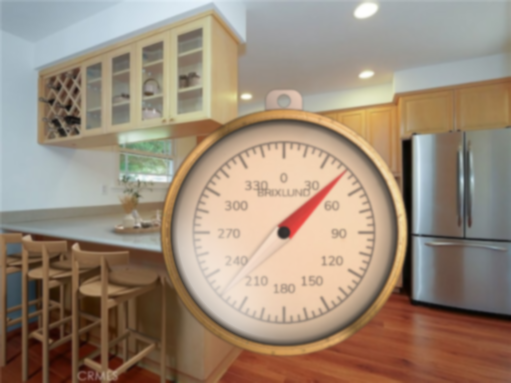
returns 45,°
